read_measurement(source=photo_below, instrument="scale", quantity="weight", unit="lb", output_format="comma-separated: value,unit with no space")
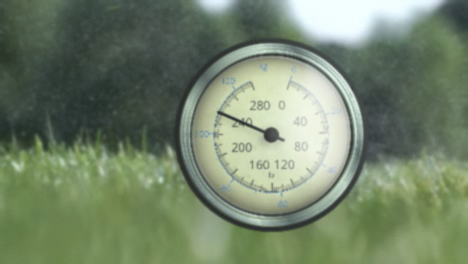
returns 240,lb
